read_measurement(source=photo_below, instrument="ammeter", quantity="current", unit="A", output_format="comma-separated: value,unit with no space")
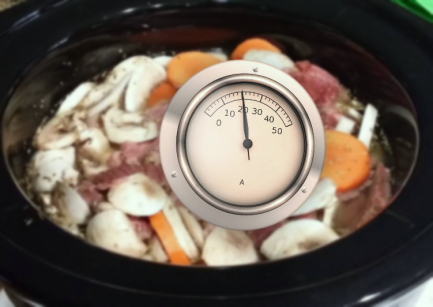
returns 20,A
